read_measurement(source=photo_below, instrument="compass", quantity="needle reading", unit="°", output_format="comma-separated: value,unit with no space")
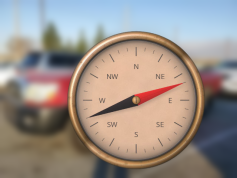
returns 70,°
